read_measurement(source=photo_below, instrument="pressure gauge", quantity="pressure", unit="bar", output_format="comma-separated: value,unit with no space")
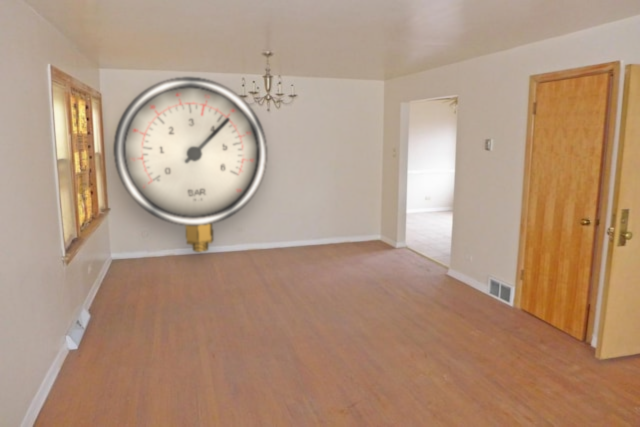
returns 4.2,bar
